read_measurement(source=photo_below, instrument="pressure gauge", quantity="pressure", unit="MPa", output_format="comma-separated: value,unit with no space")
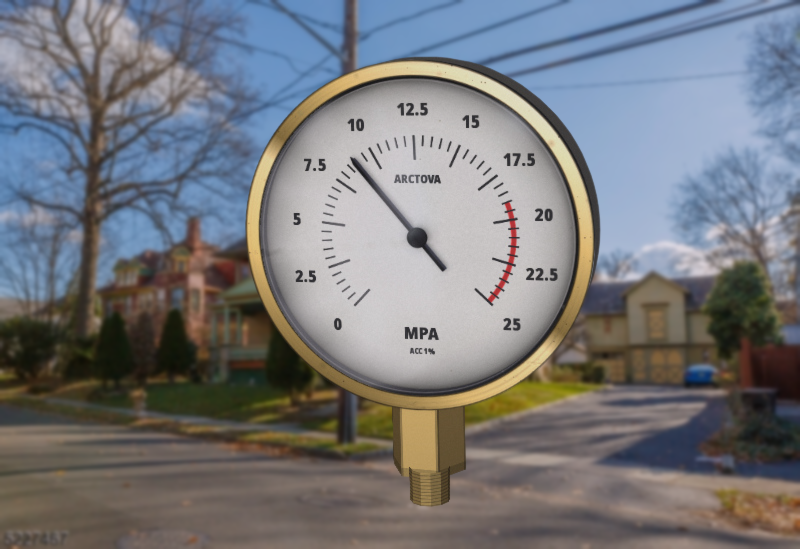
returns 9,MPa
